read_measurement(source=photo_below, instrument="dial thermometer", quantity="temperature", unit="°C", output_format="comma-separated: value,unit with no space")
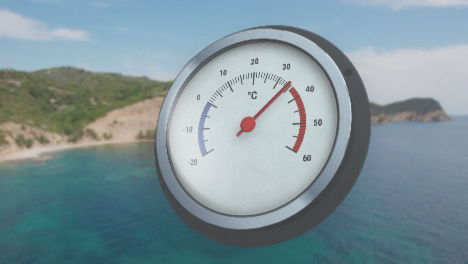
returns 35,°C
